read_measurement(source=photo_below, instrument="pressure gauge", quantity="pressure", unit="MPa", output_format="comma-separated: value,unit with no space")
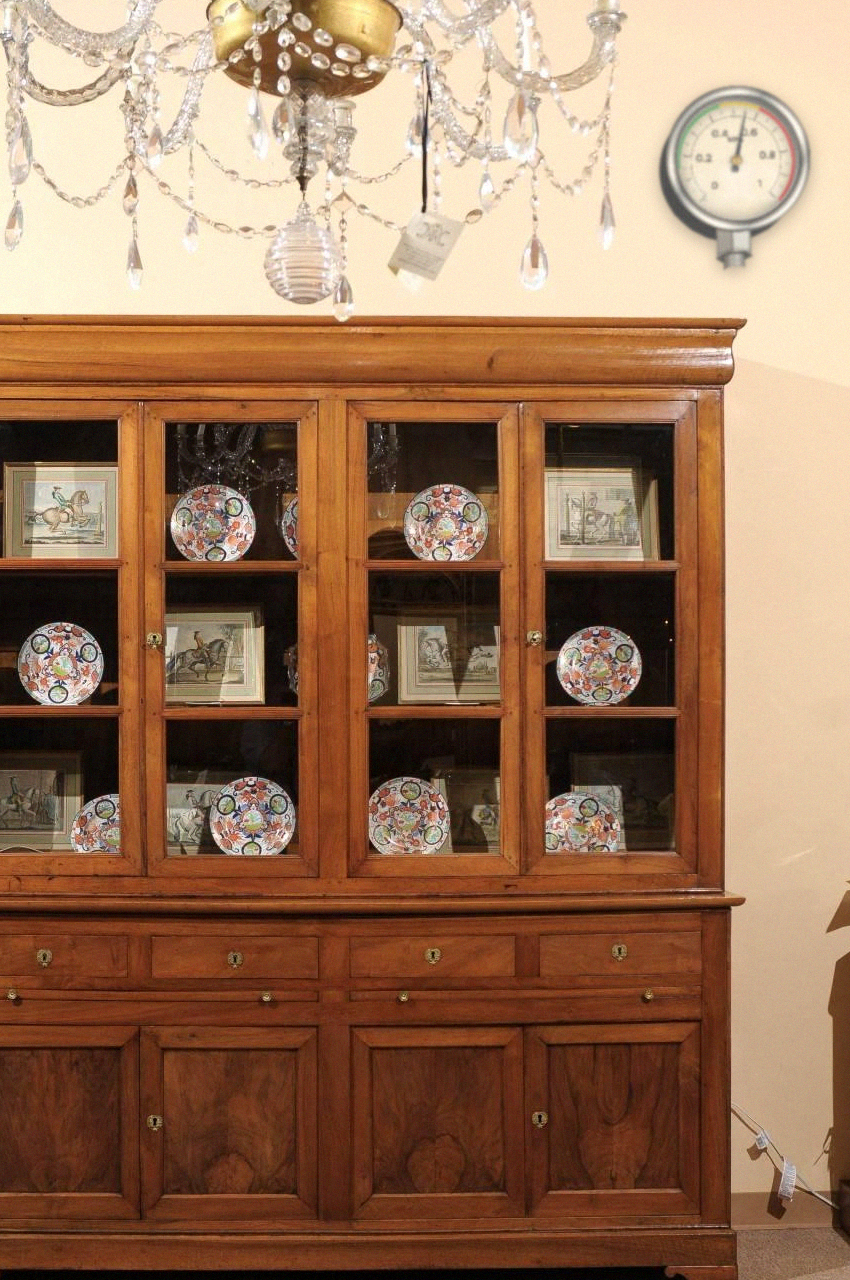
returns 0.55,MPa
